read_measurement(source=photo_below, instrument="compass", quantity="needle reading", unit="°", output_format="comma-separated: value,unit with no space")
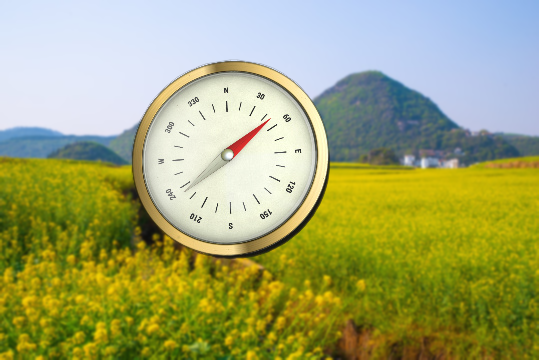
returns 52.5,°
